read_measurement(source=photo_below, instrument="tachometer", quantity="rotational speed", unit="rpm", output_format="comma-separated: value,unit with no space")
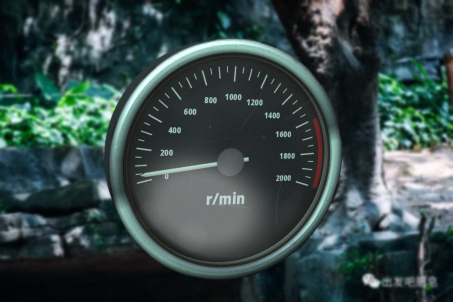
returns 50,rpm
